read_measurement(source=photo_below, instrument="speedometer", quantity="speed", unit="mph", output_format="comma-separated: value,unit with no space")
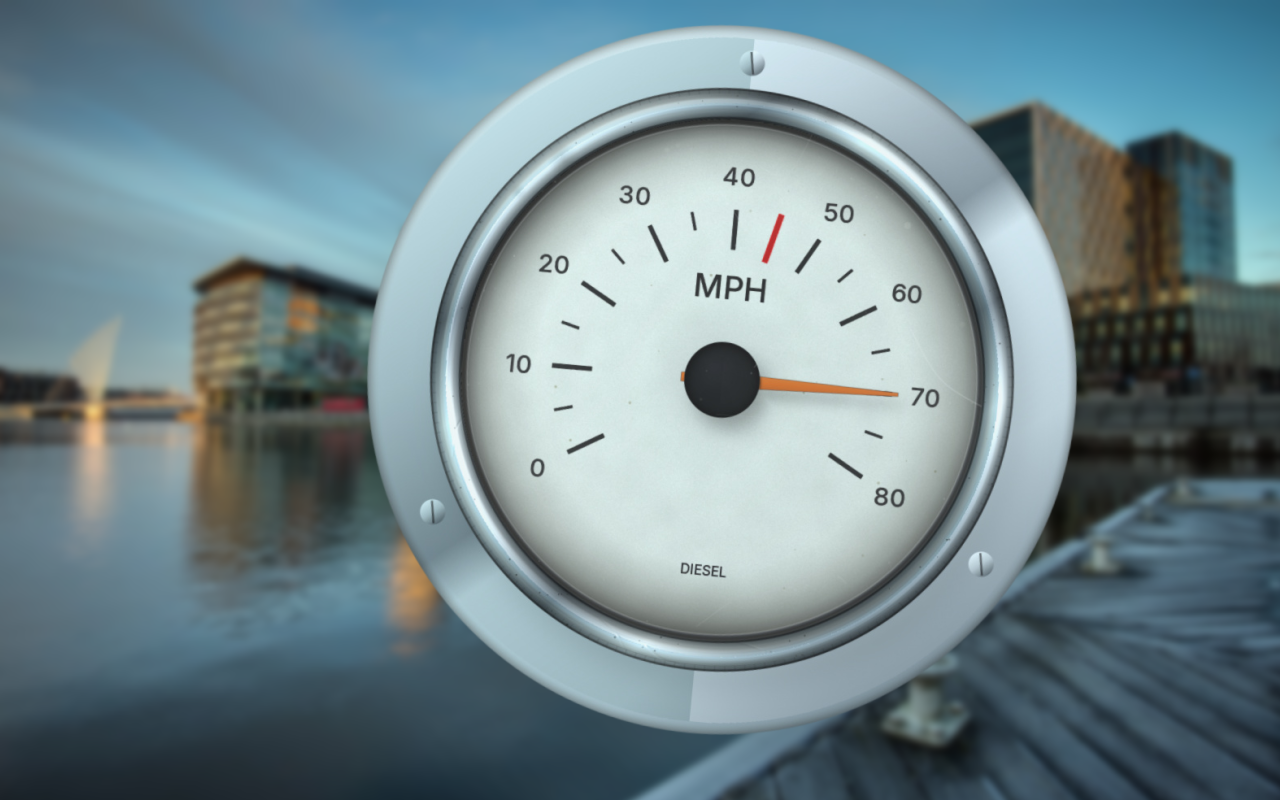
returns 70,mph
